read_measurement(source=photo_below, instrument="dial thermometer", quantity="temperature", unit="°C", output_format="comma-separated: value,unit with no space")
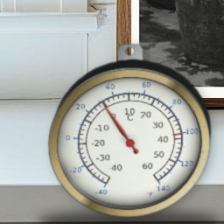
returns 0,°C
